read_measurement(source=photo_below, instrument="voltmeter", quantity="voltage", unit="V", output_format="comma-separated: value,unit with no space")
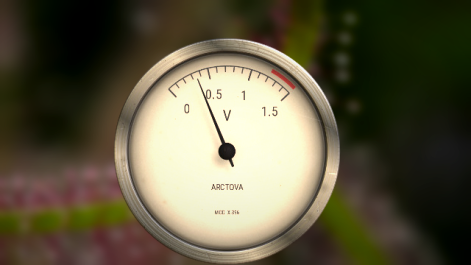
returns 0.35,V
